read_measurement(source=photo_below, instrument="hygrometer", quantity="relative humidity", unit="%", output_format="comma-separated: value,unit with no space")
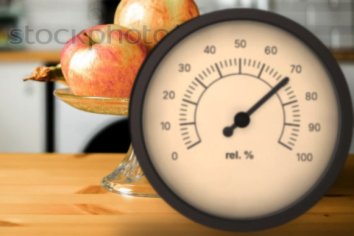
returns 70,%
